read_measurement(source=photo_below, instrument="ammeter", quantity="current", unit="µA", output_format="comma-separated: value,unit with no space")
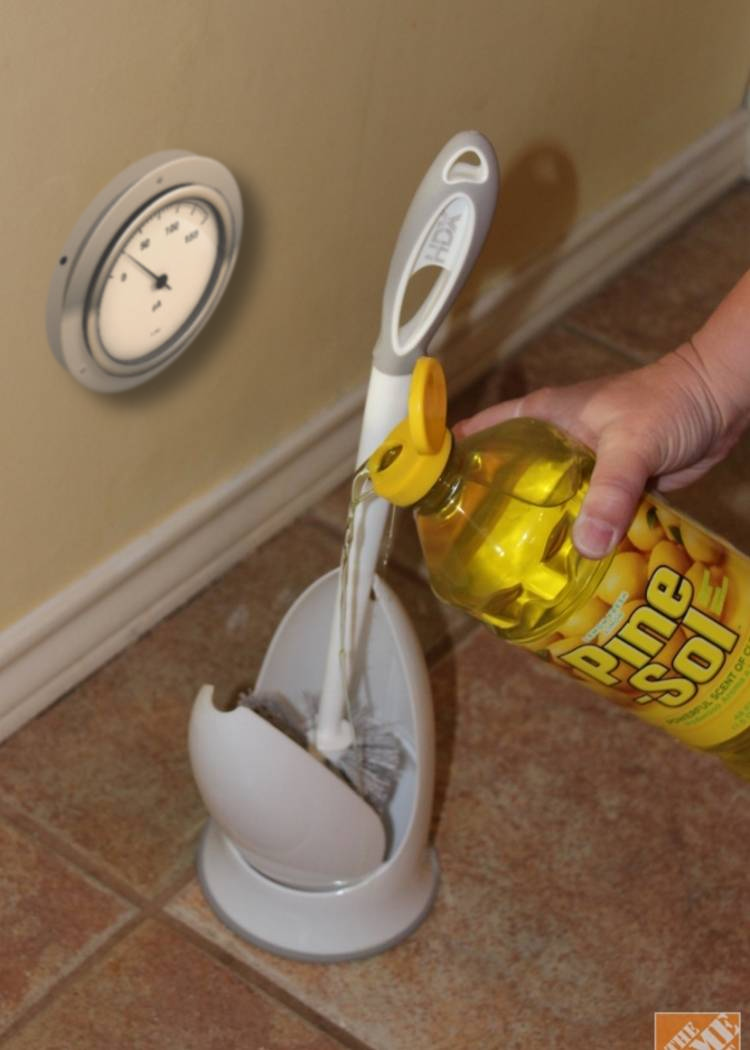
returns 25,µA
